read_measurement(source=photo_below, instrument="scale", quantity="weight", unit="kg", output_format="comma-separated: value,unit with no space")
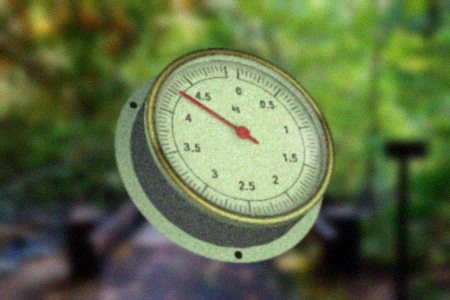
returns 4.25,kg
